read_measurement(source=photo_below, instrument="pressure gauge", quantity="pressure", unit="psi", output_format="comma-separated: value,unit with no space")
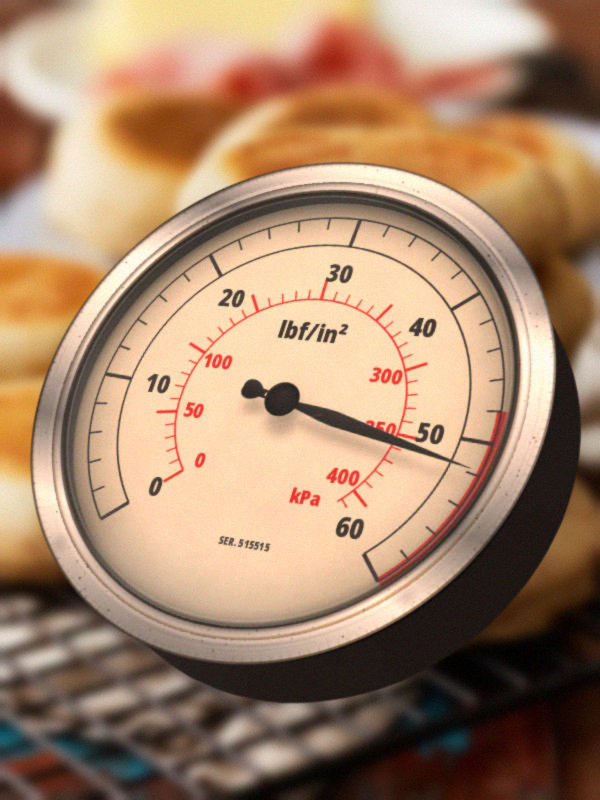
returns 52,psi
